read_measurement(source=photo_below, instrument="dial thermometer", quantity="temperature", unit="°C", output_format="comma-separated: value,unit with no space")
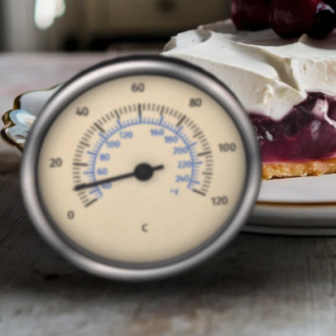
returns 10,°C
